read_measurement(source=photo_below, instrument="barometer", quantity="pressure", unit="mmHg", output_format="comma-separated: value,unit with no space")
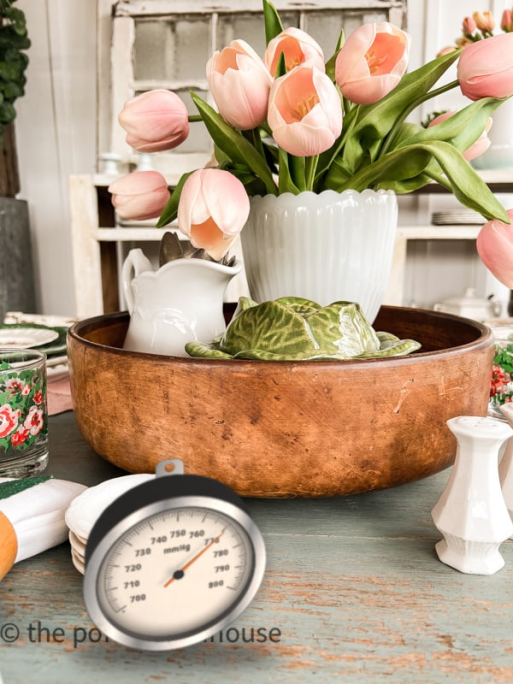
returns 770,mmHg
